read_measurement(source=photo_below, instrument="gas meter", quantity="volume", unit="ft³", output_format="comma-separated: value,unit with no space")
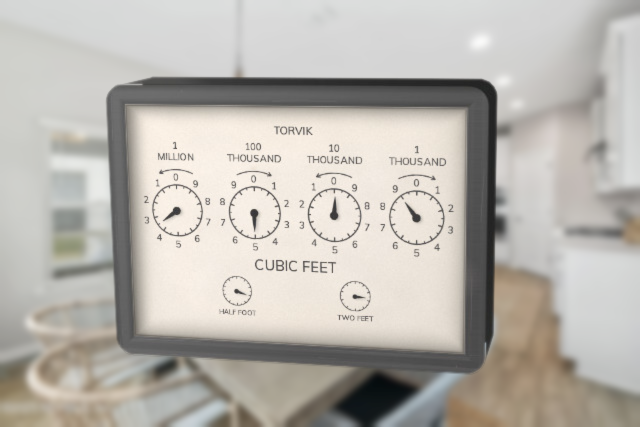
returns 349900,ft³
